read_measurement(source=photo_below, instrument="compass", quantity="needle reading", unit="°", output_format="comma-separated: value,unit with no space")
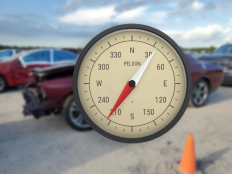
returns 215,°
